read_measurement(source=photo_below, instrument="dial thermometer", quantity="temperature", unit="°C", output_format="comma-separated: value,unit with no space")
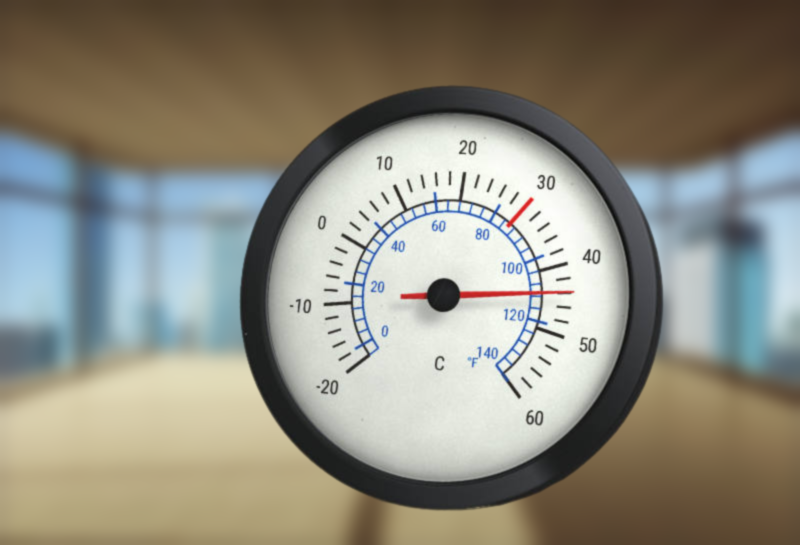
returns 44,°C
